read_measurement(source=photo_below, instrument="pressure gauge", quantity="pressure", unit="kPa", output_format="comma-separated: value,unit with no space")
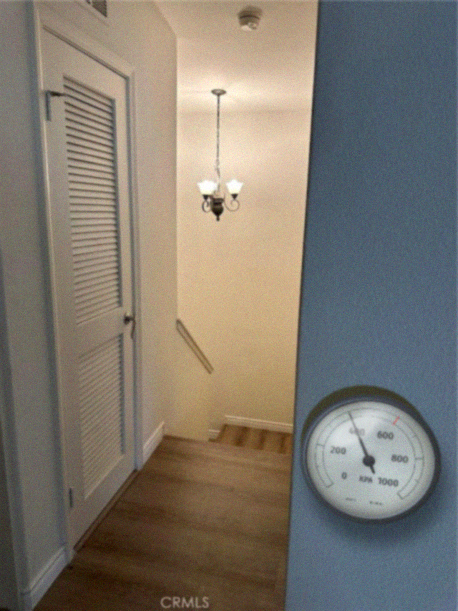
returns 400,kPa
